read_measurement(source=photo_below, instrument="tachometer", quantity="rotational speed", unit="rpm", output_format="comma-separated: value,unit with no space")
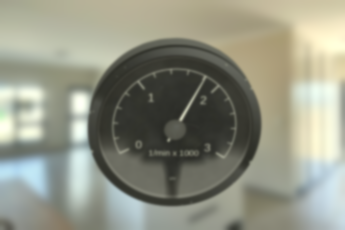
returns 1800,rpm
